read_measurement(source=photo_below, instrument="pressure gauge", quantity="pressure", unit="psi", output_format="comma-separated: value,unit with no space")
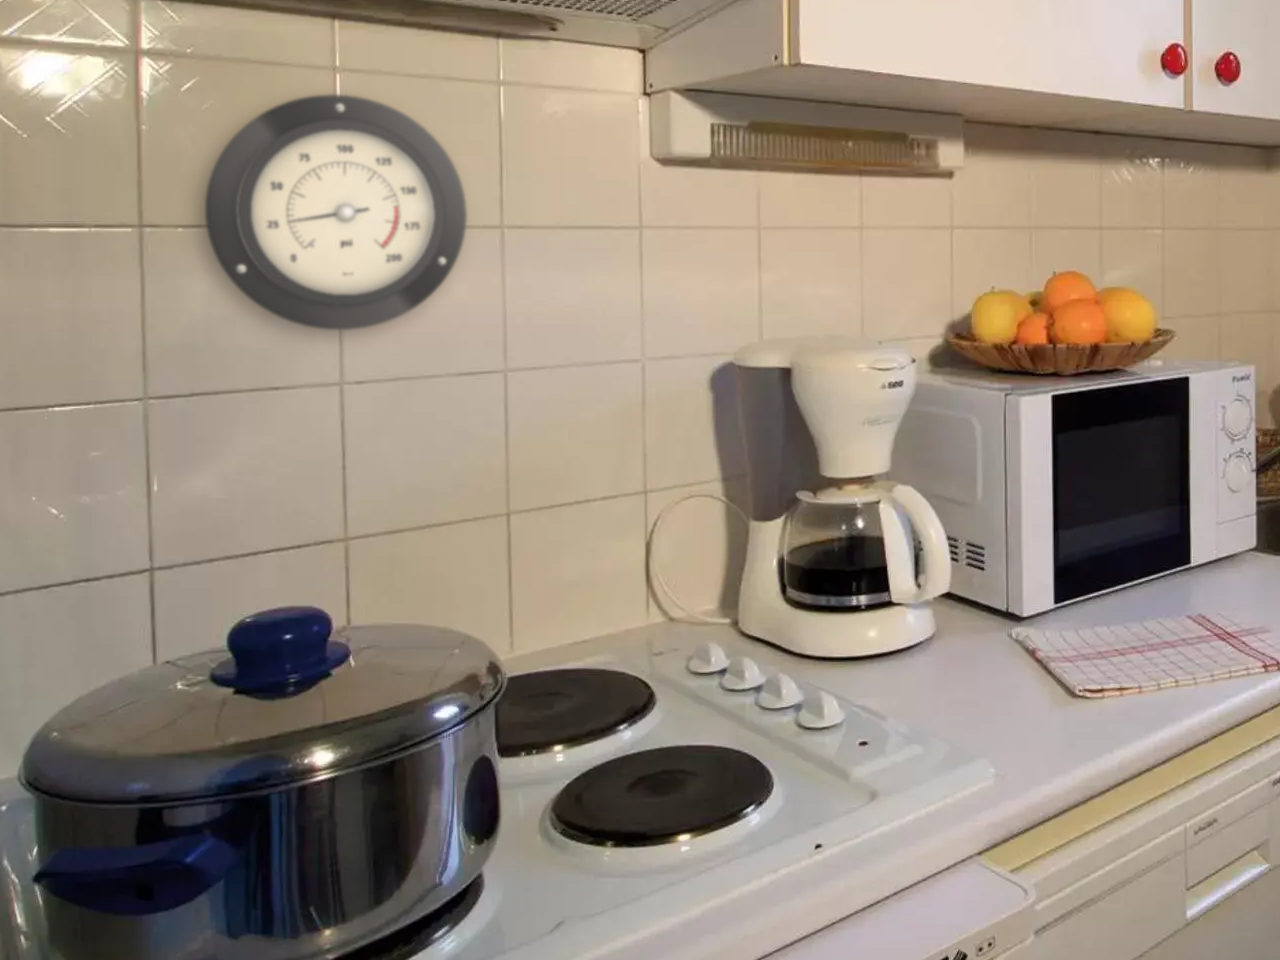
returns 25,psi
